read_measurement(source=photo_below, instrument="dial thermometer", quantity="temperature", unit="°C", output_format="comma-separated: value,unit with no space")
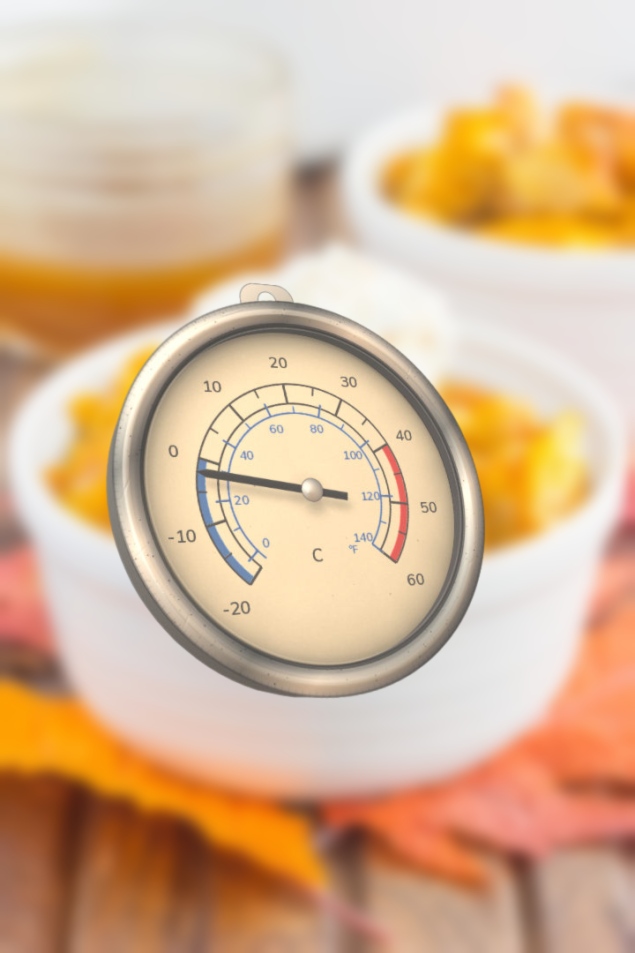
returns -2.5,°C
